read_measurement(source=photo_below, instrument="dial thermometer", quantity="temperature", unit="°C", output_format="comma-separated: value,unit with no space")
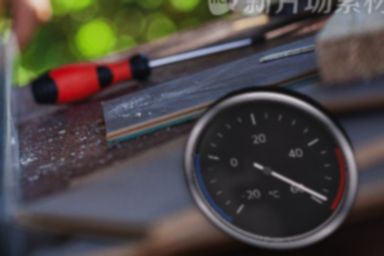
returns 58,°C
